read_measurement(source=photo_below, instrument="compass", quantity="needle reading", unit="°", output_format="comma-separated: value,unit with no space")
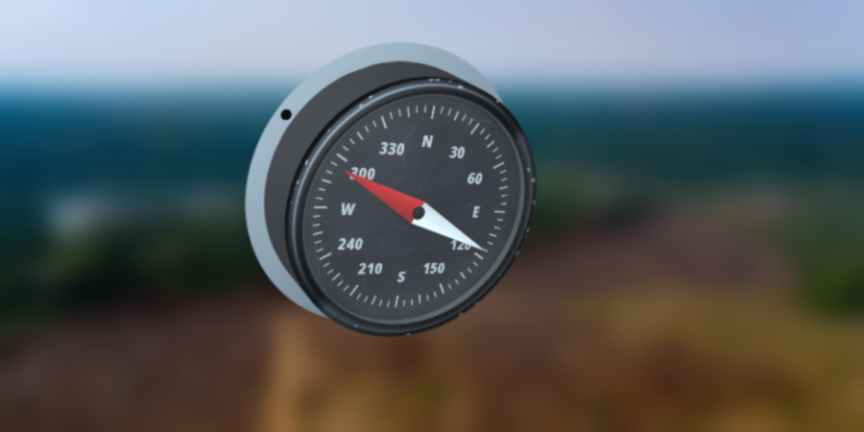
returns 295,°
